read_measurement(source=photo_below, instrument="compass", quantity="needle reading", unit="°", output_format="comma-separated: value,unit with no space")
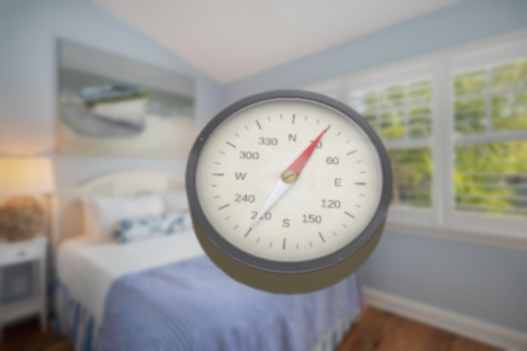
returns 30,°
